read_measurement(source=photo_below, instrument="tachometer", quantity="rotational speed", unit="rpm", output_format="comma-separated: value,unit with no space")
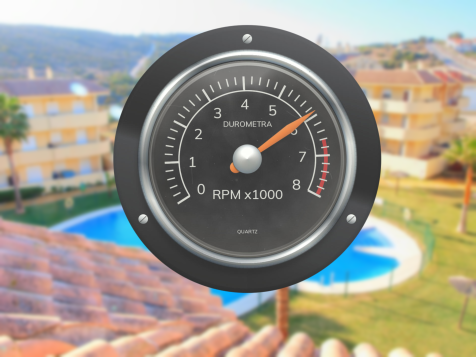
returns 5900,rpm
